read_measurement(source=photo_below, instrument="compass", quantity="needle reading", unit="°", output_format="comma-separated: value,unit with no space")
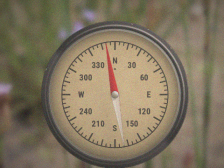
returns 350,°
